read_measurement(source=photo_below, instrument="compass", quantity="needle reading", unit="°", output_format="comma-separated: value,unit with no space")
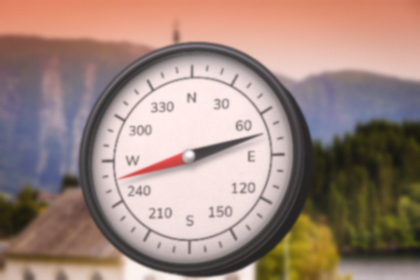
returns 255,°
